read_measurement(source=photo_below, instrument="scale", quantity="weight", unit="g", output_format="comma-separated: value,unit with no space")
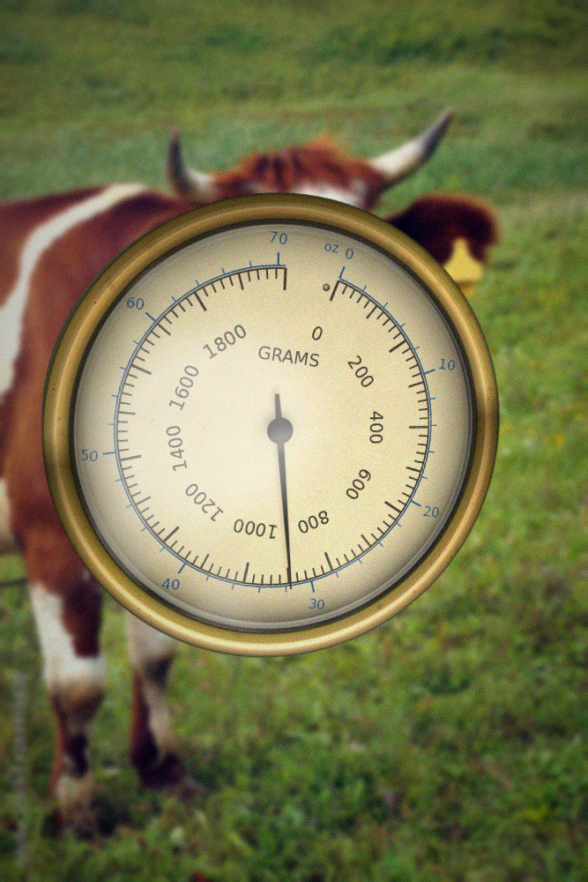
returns 900,g
